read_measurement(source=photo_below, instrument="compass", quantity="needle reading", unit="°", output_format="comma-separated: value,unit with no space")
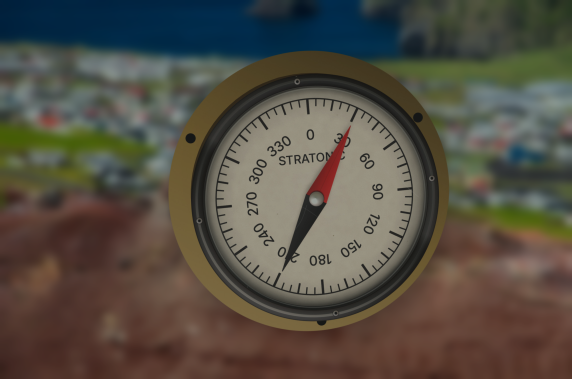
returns 30,°
